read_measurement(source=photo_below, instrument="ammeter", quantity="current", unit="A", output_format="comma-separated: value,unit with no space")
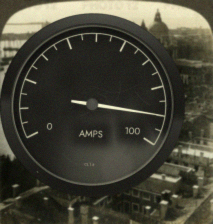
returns 90,A
